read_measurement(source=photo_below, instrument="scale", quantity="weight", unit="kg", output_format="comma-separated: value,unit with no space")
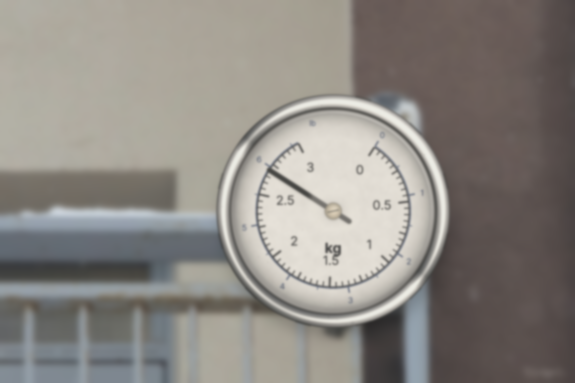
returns 2.7,kg
